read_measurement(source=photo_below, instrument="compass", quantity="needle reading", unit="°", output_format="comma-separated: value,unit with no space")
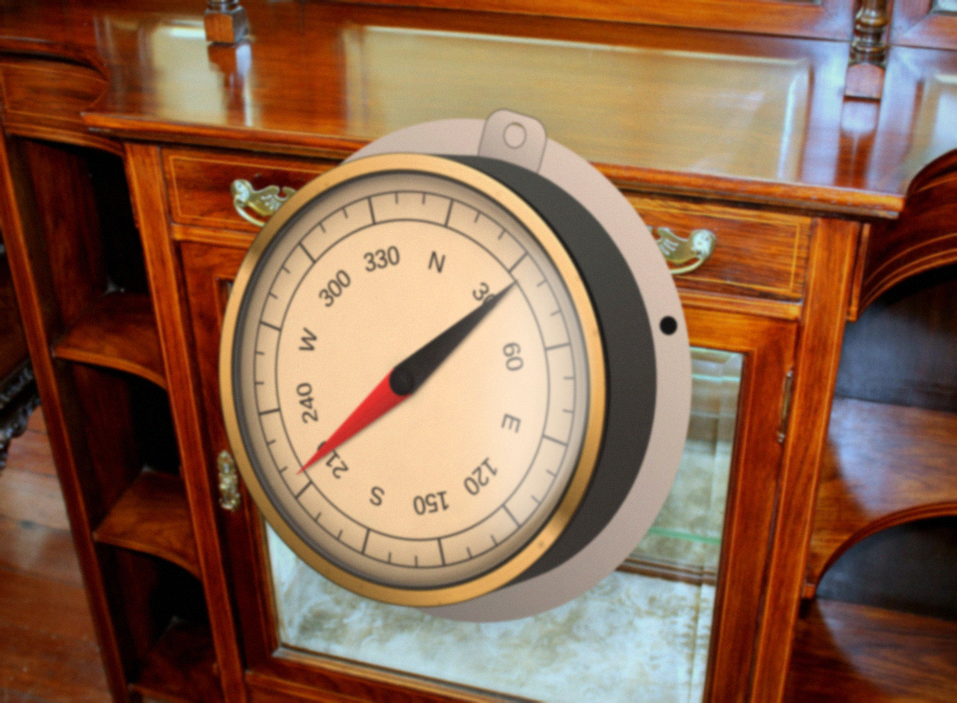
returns 215,°
